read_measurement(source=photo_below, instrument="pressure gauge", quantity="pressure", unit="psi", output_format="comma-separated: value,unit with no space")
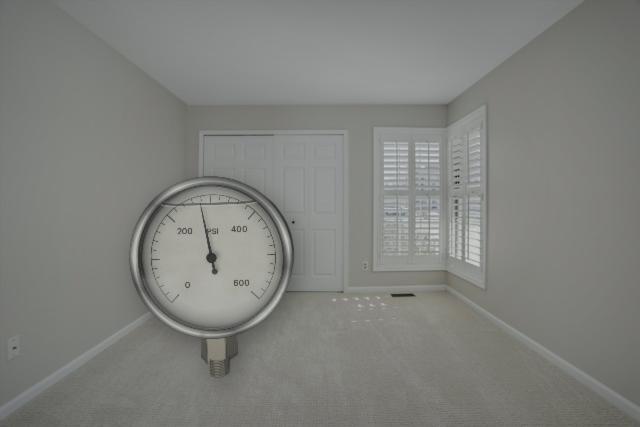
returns 280,psi
